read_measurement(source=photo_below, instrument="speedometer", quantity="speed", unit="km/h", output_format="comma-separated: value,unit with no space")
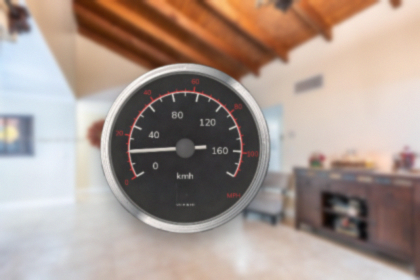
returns 20,km/h
